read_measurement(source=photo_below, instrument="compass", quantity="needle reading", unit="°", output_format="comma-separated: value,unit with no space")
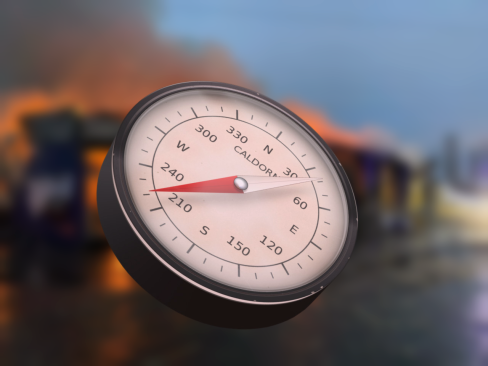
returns 220,°
